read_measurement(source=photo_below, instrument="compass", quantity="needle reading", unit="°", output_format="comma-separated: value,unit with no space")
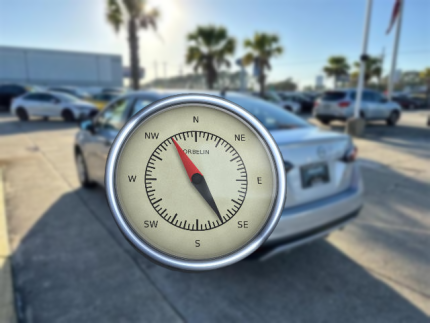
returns 330,°
